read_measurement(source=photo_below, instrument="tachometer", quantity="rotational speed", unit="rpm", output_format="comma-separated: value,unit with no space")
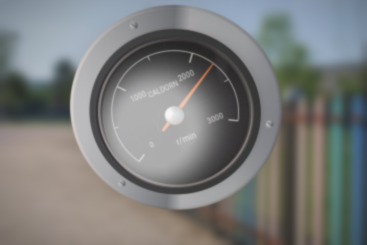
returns 2250,rpm
